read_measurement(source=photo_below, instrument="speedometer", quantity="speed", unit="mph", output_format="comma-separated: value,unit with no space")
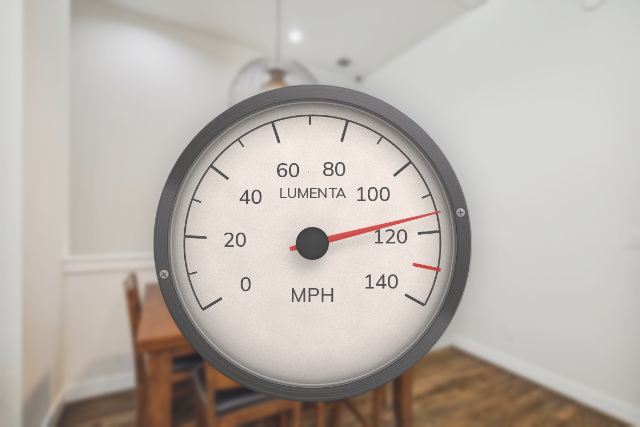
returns 115,mph
